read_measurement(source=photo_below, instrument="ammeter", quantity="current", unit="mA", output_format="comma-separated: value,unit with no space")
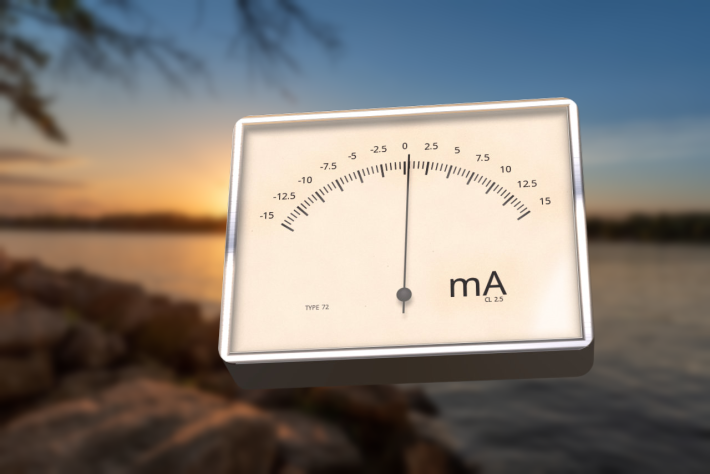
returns 0.5,mA
